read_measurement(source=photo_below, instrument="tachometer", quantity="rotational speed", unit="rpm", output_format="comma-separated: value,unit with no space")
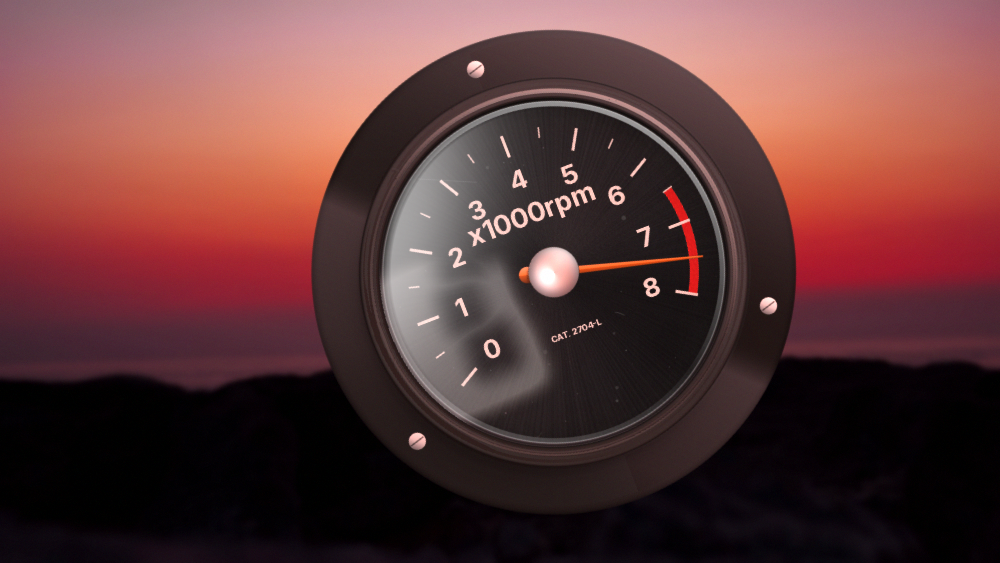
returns 7500,rpm
